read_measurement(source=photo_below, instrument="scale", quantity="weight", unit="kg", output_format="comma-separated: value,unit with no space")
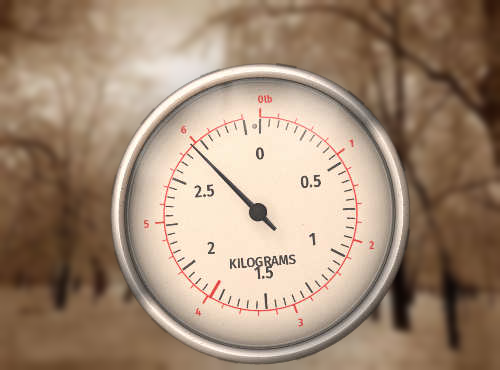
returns 2.7,kg
